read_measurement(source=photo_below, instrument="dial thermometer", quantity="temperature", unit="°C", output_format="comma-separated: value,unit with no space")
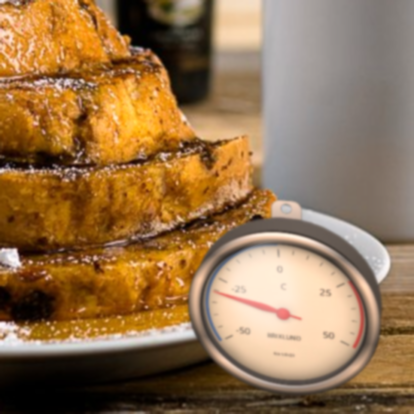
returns -30,°C
